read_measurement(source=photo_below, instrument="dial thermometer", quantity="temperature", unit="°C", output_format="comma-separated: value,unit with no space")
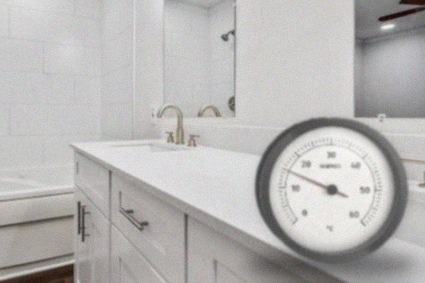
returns 15,°C
